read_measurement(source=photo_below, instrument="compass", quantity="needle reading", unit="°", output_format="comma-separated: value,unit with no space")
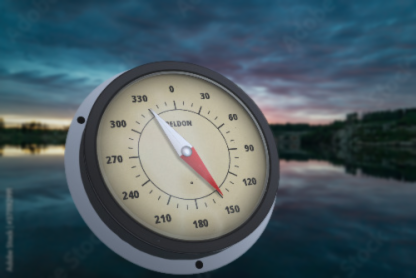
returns 150,°
